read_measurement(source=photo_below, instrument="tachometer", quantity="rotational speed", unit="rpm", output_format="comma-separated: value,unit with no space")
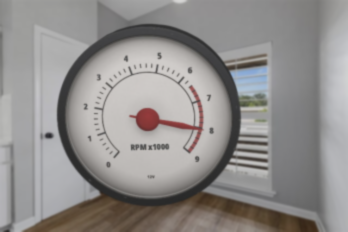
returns 8000,rpm
